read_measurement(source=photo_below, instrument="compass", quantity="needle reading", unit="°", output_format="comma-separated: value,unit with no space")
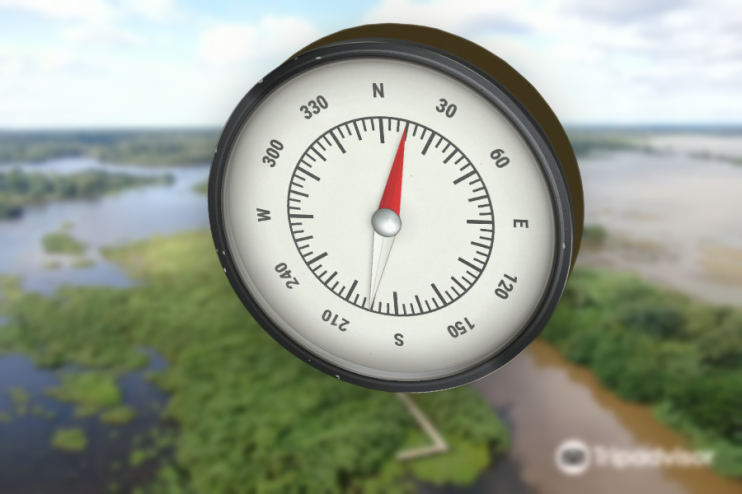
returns 15,°
